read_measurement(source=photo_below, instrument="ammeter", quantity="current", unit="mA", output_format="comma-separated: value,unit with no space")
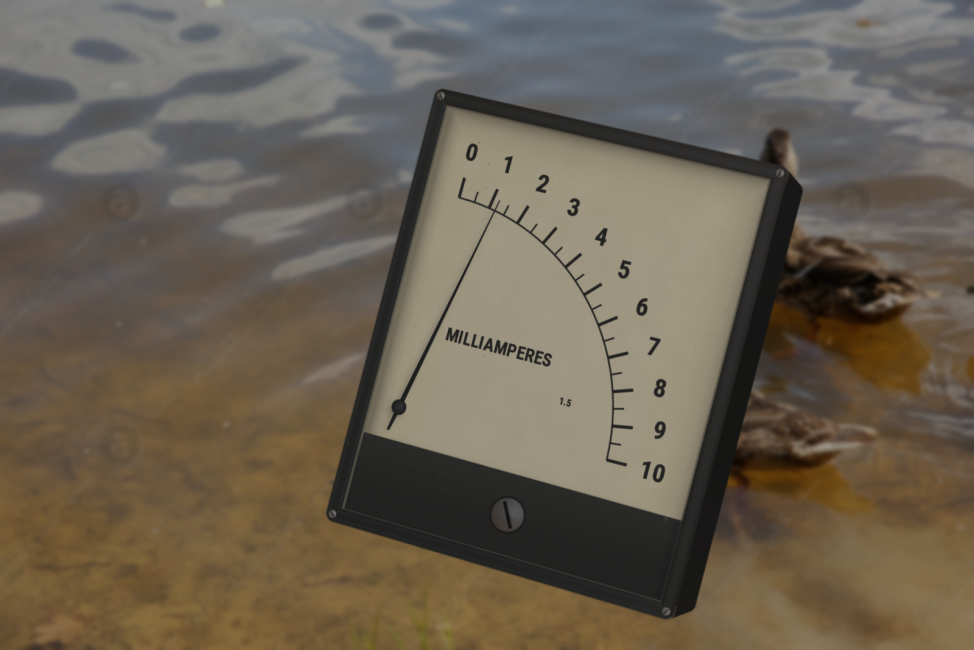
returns 1.25,mA
